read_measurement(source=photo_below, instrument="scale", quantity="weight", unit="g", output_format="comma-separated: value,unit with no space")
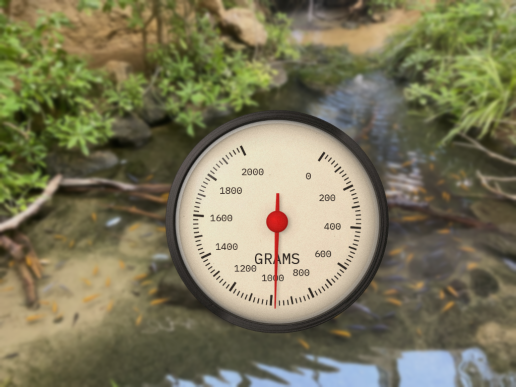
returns 980,g
